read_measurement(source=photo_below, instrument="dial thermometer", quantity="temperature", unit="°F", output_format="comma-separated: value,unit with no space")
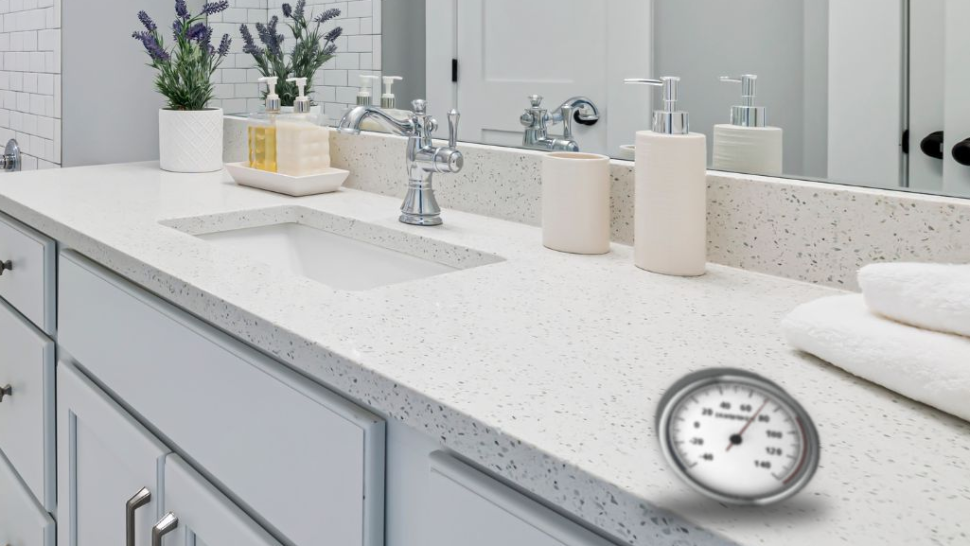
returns 70,°F
